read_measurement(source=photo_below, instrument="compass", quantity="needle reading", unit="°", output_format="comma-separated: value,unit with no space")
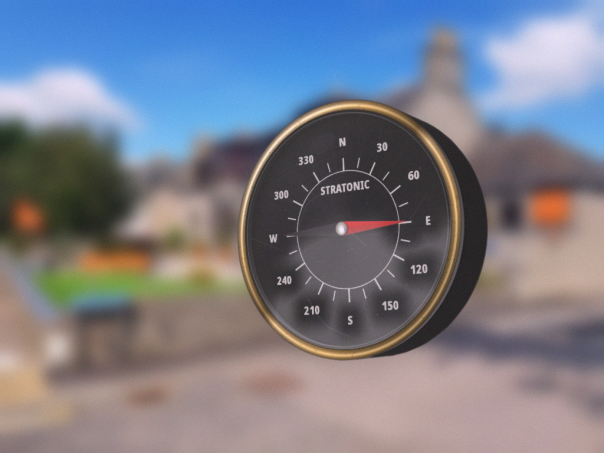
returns 90,°
